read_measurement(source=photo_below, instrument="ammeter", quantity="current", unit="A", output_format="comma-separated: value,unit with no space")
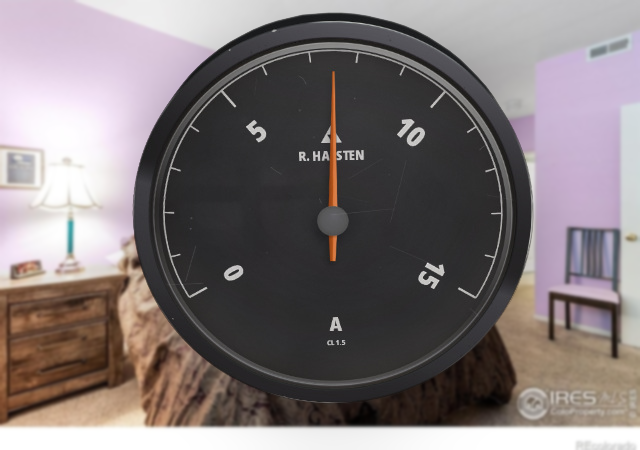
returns 7.5,A
